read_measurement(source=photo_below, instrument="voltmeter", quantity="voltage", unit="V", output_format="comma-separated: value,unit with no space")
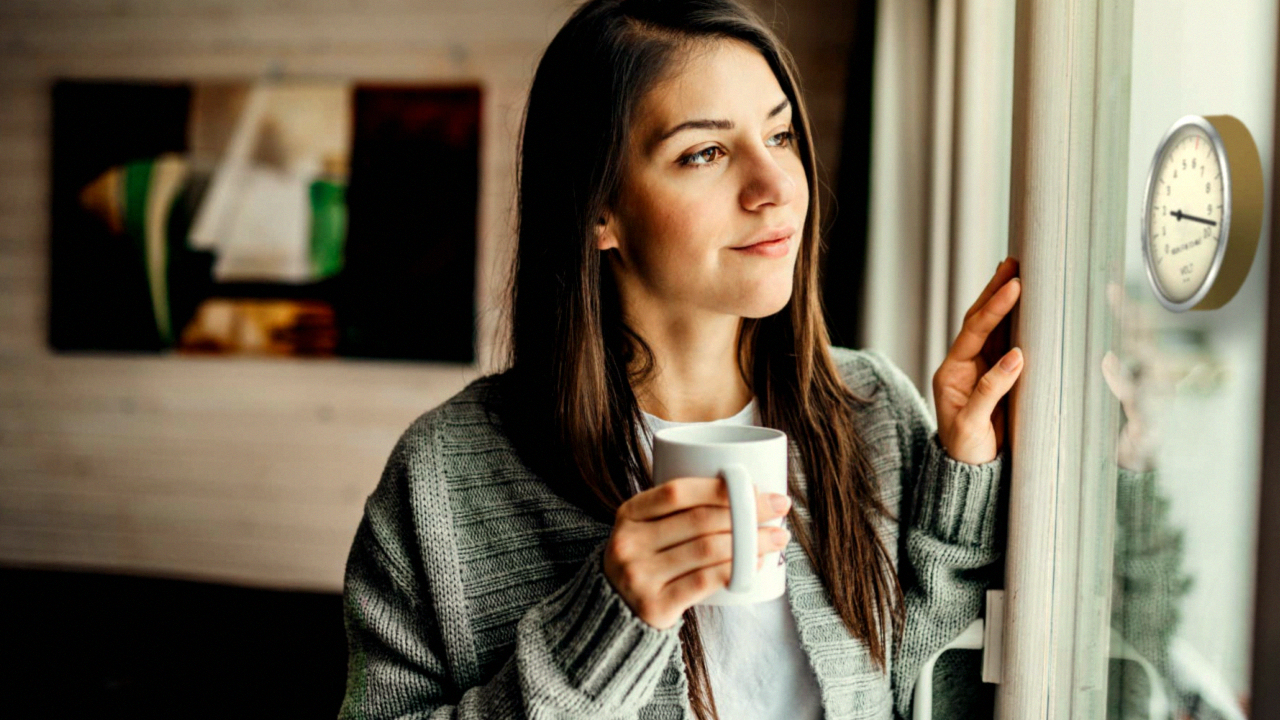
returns 9.5,V
